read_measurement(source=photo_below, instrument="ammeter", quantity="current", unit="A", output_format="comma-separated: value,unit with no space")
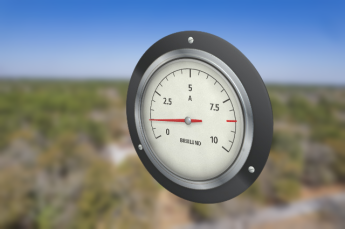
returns 1,A
